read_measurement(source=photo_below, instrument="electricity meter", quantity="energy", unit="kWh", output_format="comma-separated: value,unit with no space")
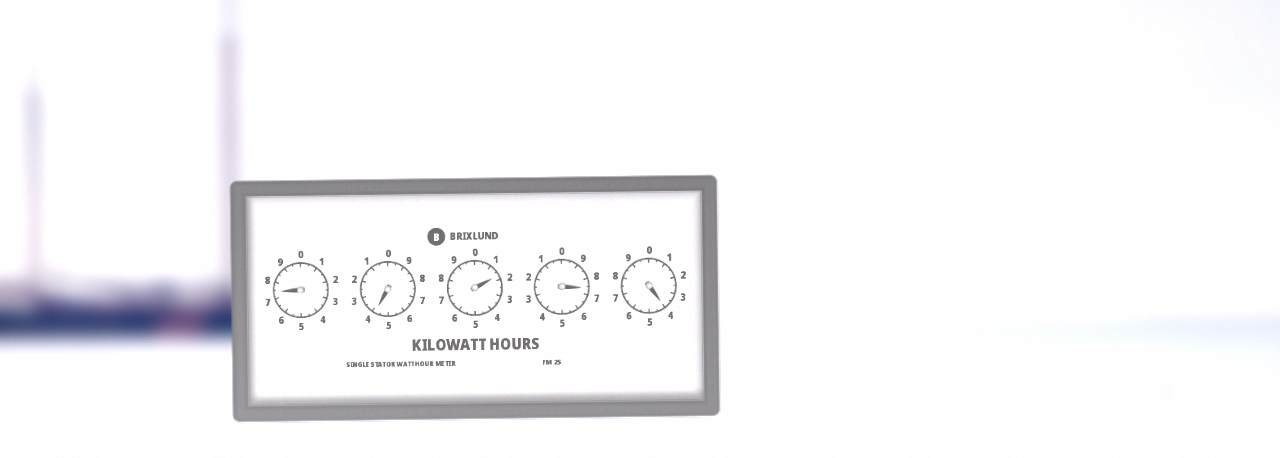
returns 74174,kWh
